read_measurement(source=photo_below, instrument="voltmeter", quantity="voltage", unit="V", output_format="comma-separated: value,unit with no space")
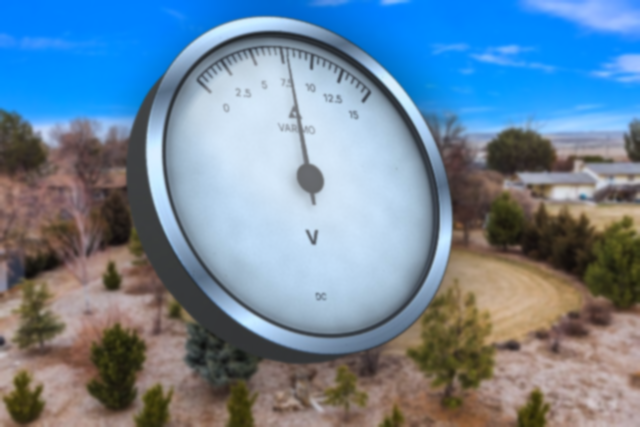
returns 7.5,V
